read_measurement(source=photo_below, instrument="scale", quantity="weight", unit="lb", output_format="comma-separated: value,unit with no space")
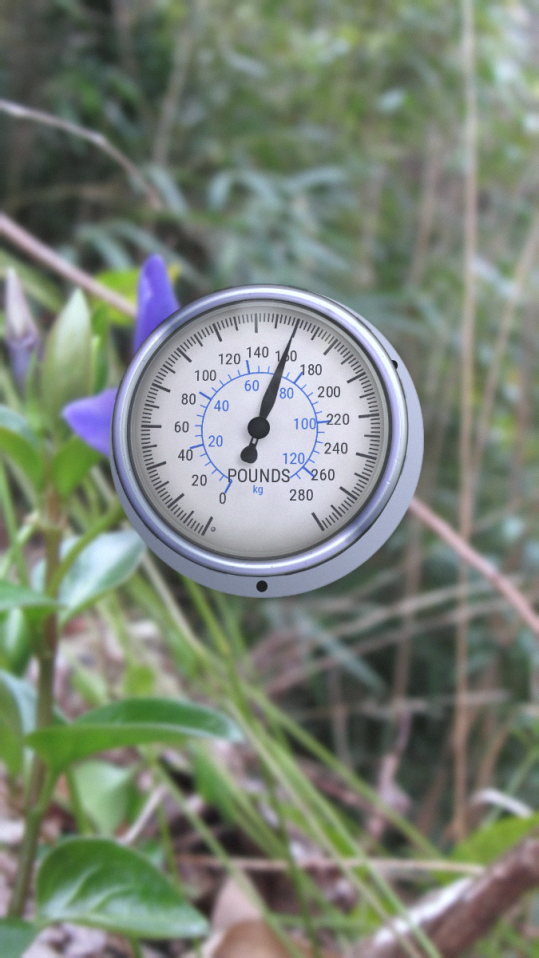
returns 160,lb
